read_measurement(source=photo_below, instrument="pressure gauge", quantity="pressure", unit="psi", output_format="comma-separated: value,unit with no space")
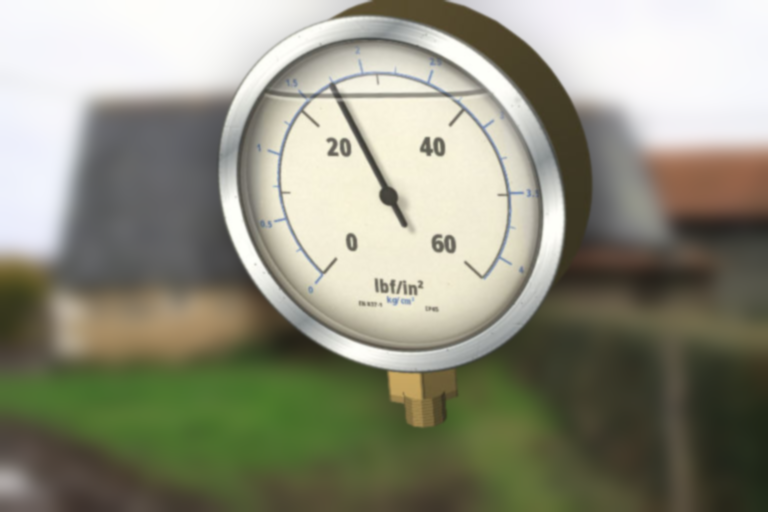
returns 25,psi
